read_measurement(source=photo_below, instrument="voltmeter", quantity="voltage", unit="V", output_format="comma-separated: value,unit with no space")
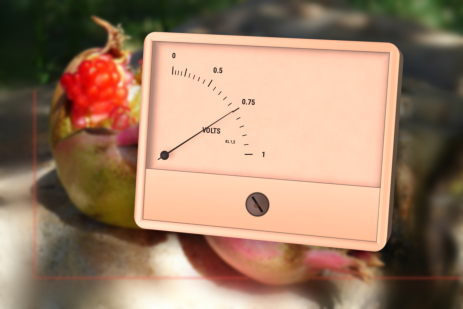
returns 0.75,V
